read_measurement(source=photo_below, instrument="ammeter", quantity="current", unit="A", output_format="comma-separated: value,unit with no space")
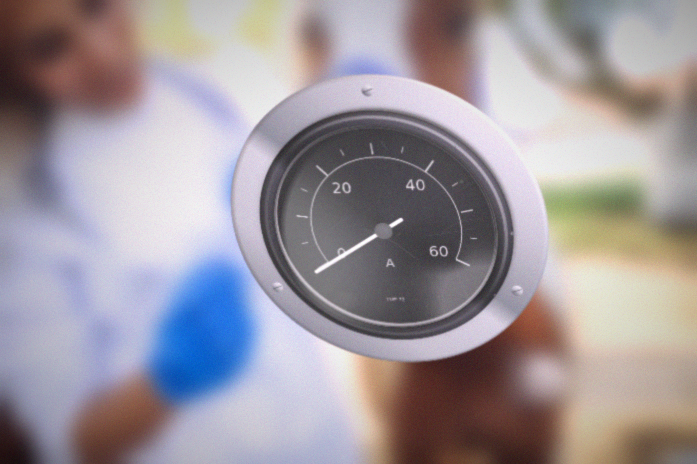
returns 0,A
